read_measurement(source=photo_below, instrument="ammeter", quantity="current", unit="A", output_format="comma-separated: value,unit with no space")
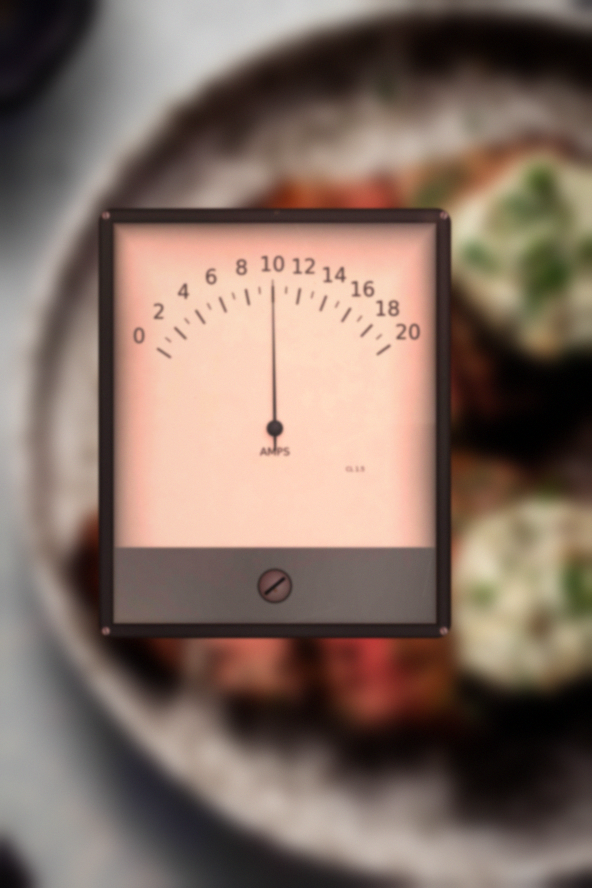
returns 10,A
